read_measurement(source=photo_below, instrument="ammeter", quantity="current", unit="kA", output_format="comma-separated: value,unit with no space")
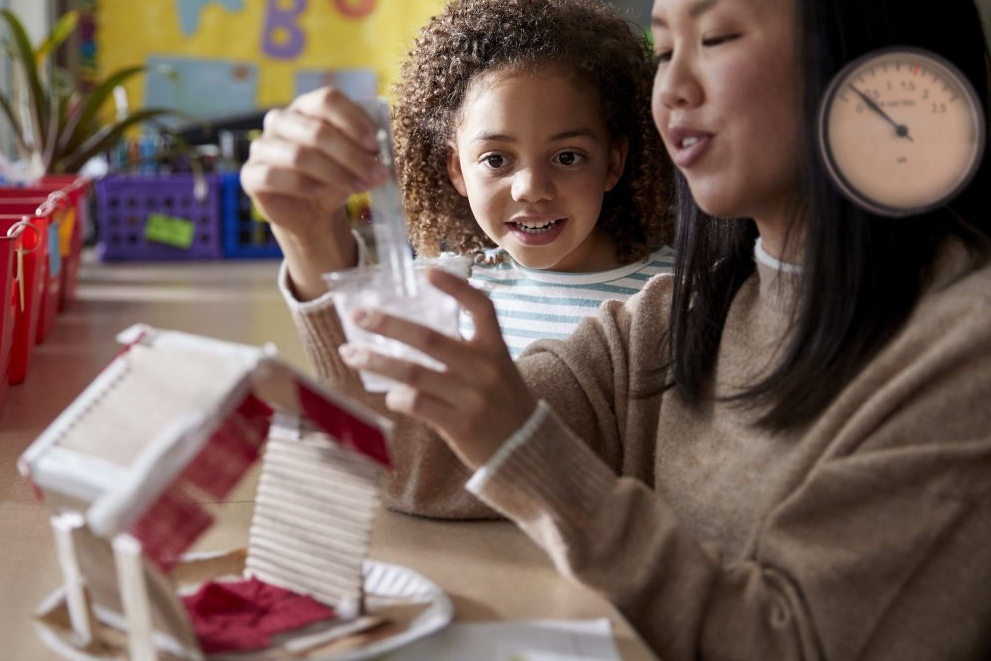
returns 0.25,kA
